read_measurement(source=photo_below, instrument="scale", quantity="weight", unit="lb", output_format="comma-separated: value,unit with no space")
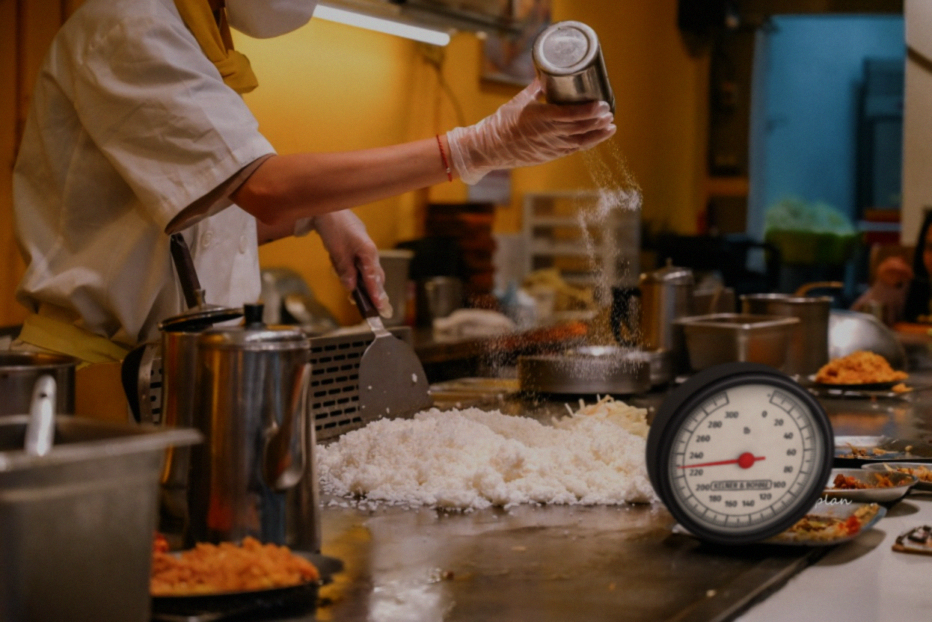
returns 230,lb
